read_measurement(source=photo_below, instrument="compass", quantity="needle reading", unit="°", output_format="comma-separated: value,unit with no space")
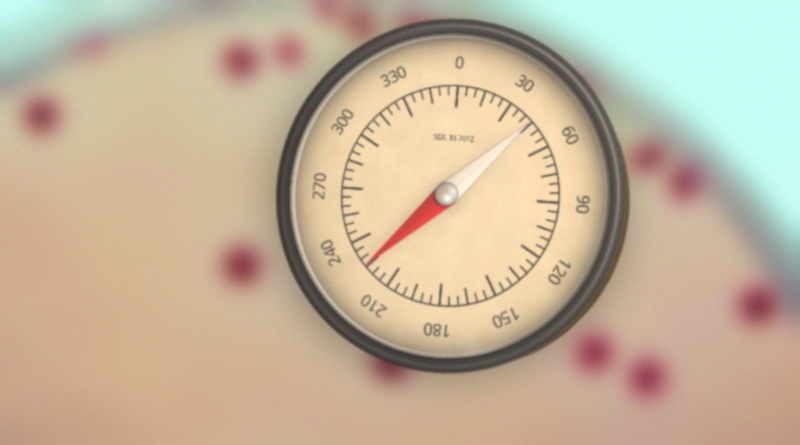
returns 225,°
